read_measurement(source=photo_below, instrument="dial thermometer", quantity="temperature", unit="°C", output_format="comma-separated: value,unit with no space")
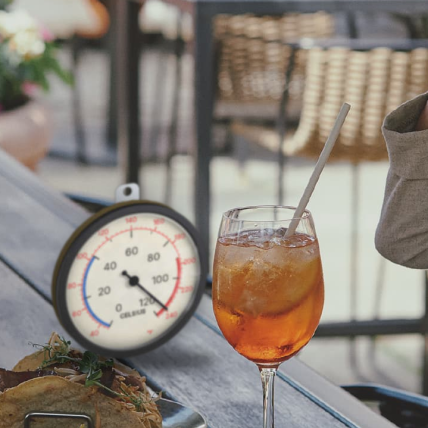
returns 115,°C
